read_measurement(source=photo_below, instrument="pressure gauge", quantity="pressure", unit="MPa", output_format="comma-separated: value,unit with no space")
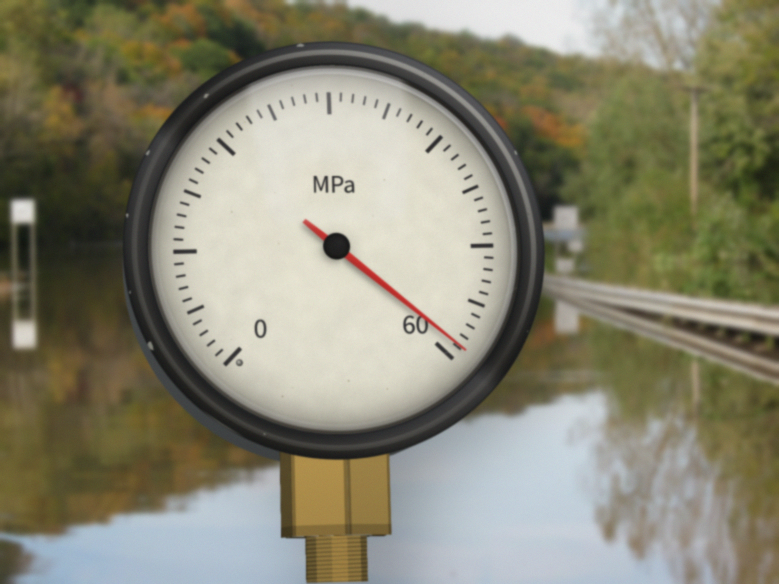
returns 59,MPa
